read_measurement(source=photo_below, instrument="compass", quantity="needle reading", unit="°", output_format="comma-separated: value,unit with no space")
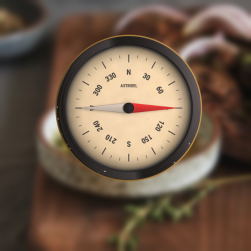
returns 90,°
